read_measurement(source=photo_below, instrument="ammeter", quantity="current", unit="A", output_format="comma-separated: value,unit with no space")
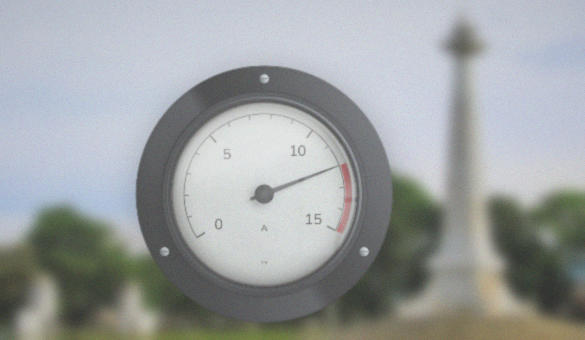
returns 12,A
